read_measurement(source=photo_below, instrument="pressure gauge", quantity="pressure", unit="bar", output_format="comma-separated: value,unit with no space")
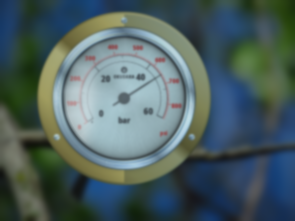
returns 45,bar
